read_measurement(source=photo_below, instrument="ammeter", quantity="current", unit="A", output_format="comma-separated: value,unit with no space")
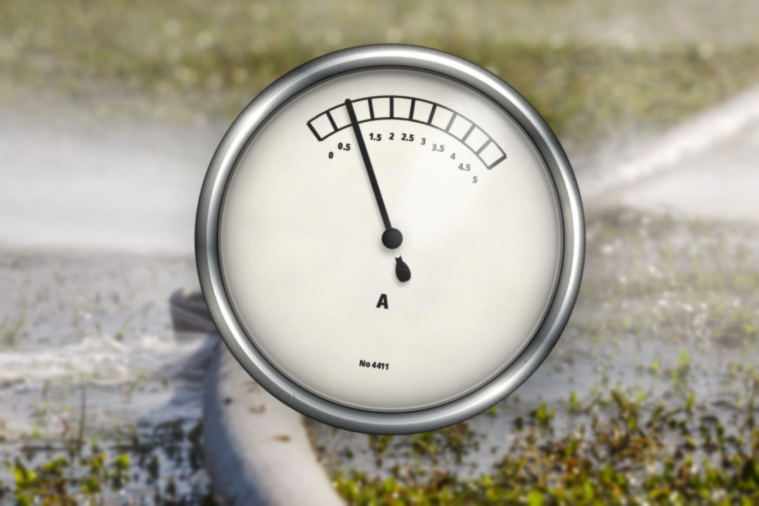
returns 1,A
